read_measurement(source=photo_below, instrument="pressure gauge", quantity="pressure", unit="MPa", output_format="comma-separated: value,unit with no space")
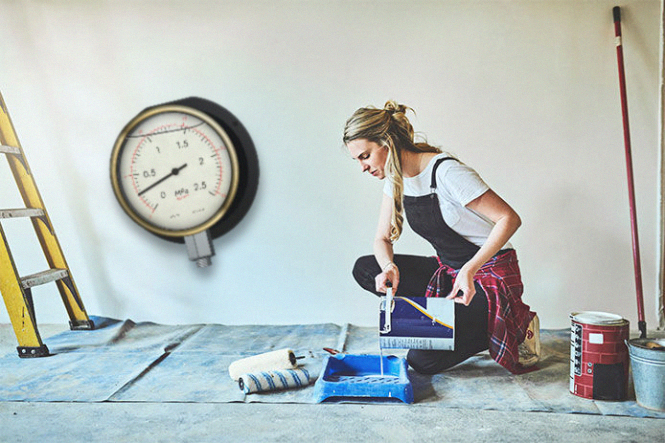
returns 0.25,MPa
